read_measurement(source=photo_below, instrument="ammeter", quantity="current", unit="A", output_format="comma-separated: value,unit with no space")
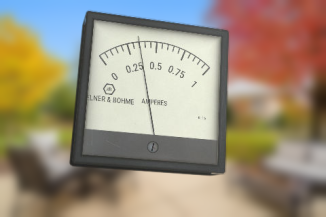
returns 0.35,A
